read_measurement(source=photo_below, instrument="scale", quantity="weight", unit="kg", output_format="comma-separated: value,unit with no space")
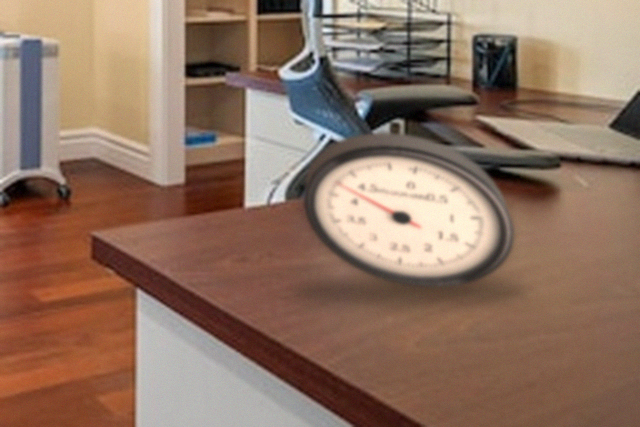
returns 4.25,kg
